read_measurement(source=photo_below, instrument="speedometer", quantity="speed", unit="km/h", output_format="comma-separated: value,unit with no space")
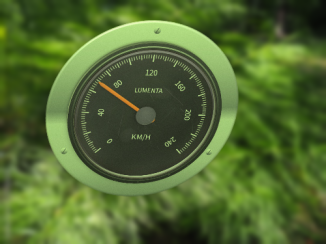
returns 70,km/h
